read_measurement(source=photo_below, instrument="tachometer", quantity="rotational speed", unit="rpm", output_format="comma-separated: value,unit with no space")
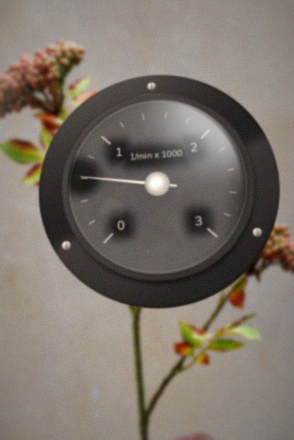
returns 600,rpm
